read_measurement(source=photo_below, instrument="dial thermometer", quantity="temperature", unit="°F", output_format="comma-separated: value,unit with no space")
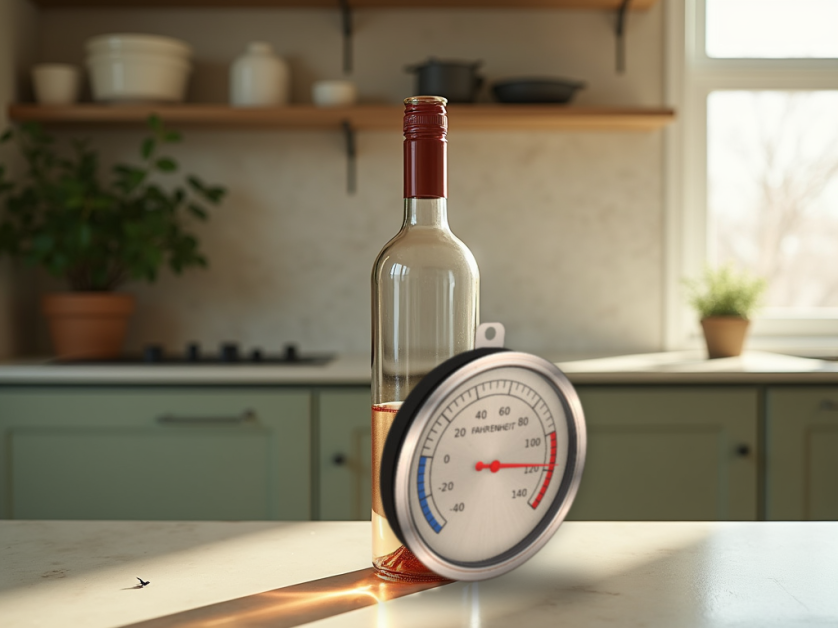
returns 116,°F
